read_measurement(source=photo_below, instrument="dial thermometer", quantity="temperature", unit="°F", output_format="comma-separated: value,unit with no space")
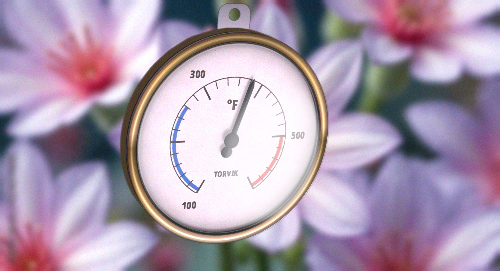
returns 380,°F
